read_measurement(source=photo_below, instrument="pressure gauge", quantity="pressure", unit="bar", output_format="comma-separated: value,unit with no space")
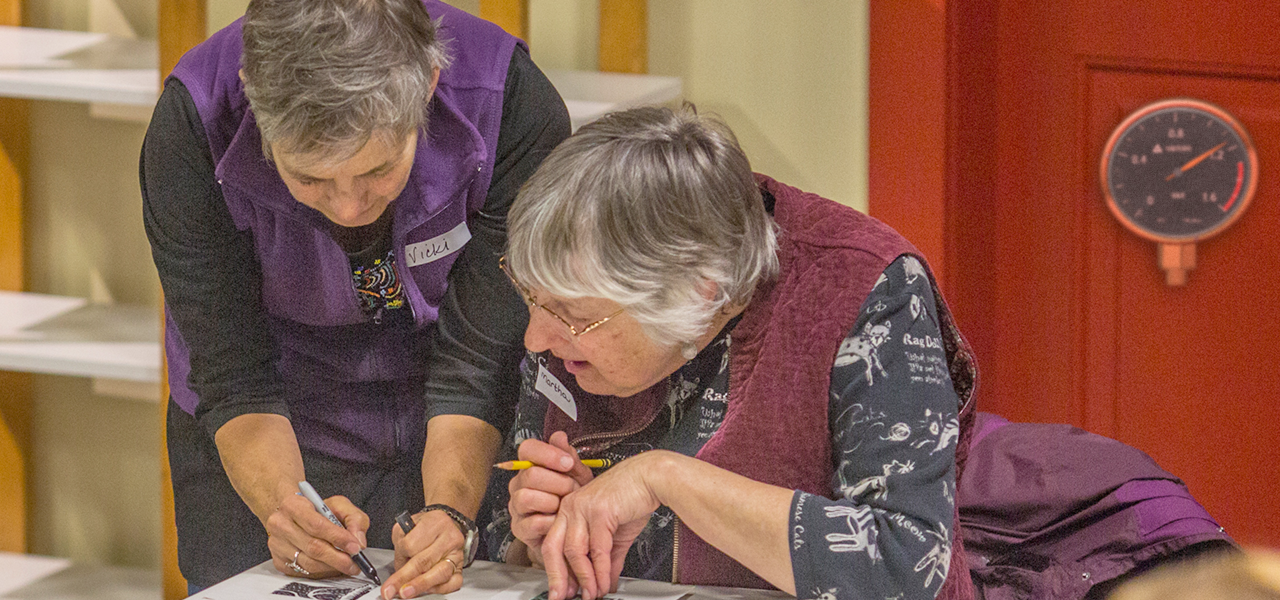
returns 1.15,bar
